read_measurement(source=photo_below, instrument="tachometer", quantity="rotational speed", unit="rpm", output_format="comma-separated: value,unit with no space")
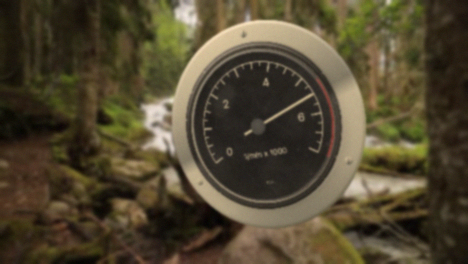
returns 5500,rpm
